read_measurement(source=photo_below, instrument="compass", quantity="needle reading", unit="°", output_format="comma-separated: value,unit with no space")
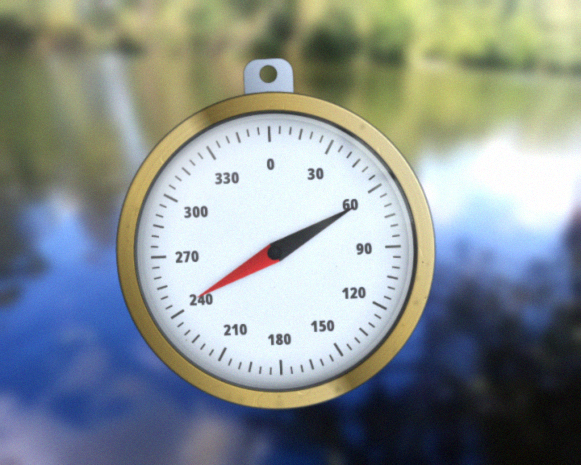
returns 242.5,°
